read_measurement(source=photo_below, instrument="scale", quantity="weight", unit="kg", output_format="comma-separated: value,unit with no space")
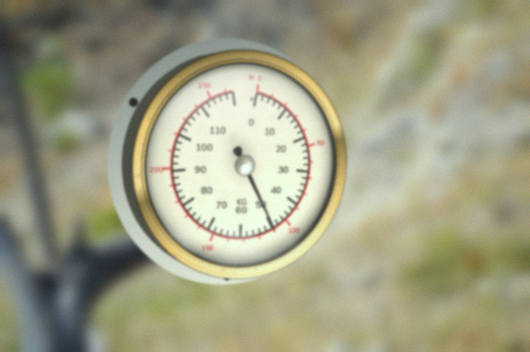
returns 50,kg
